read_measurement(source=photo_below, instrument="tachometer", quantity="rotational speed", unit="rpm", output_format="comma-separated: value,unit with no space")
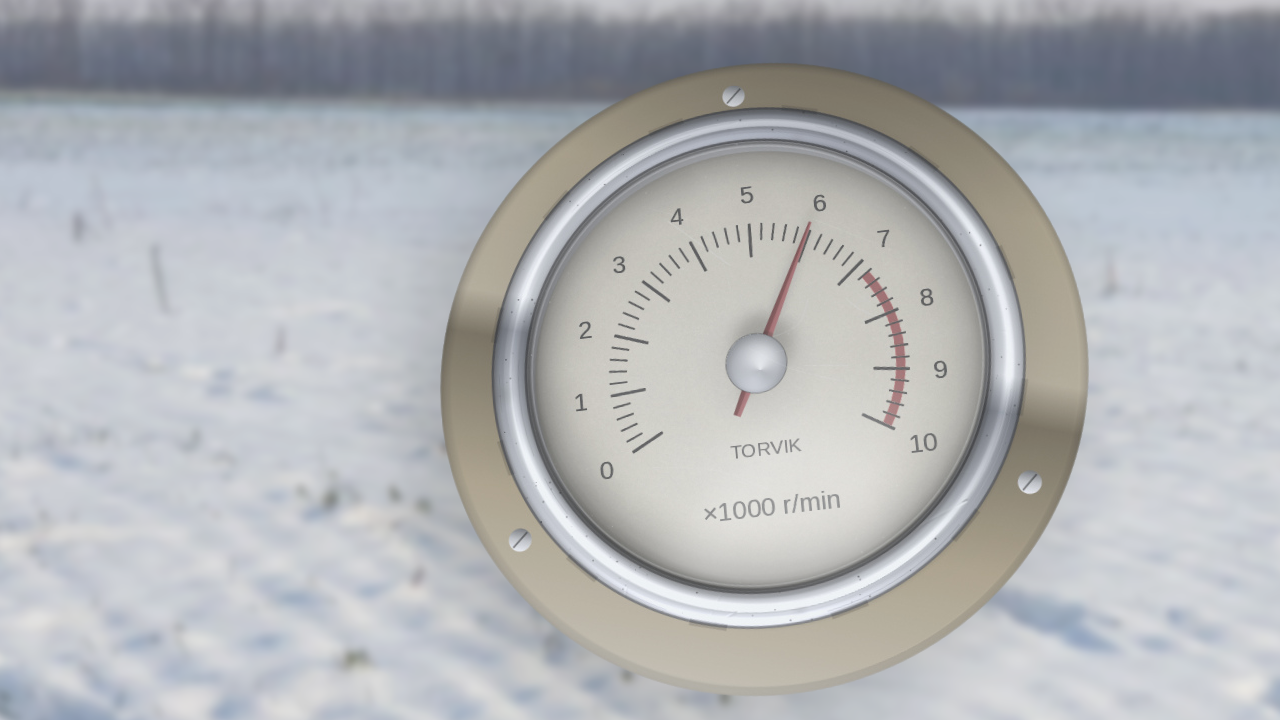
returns 6000,rpm
